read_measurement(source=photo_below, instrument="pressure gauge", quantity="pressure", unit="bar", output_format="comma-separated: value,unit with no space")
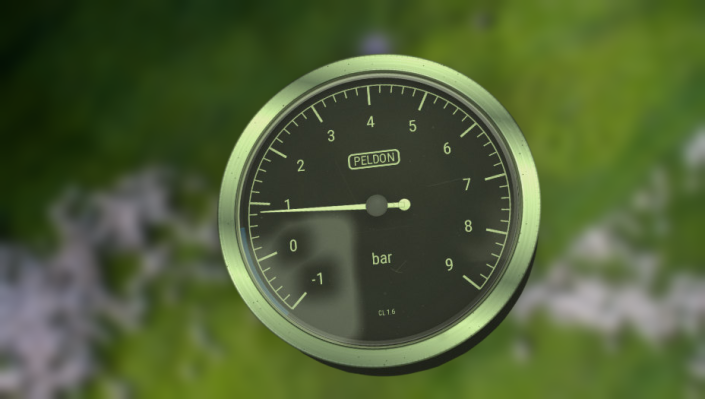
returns 0.8,bar
